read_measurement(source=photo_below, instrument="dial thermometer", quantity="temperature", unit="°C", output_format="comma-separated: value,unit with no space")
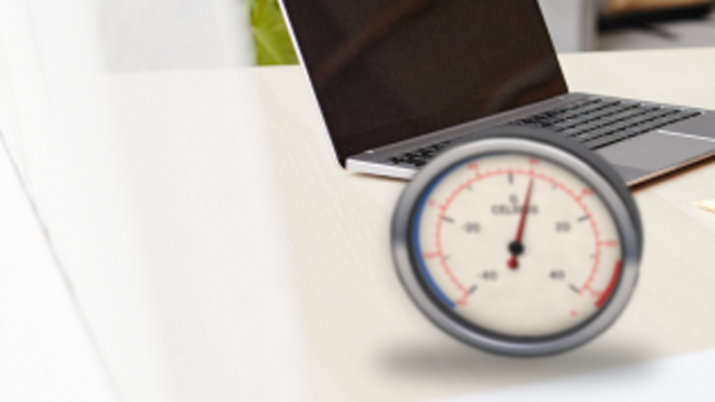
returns 5,°C
